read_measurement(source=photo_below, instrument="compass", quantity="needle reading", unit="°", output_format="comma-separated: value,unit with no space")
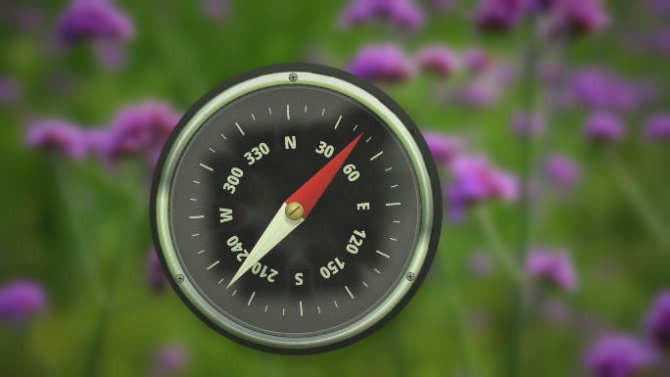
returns 45,°
